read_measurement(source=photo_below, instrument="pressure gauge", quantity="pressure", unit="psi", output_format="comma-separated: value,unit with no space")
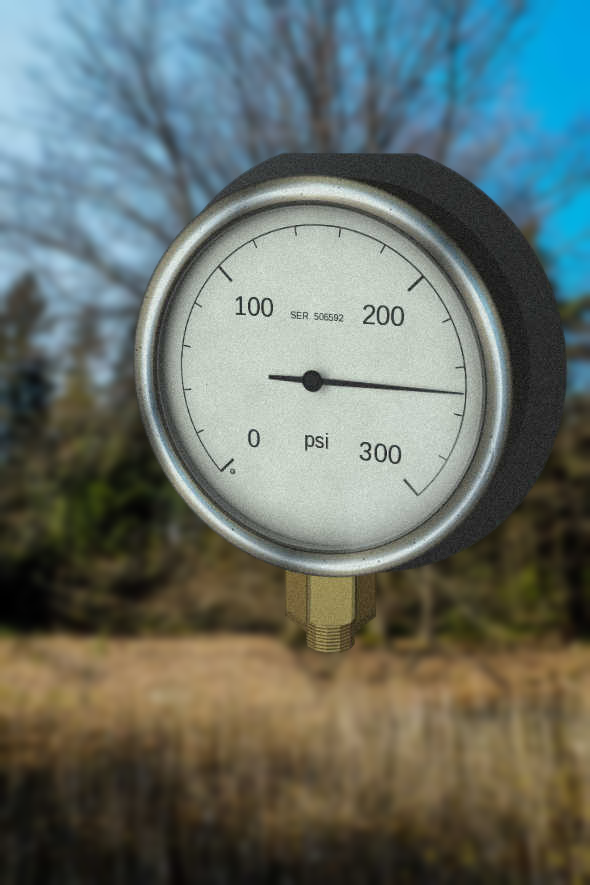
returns 250,psi
